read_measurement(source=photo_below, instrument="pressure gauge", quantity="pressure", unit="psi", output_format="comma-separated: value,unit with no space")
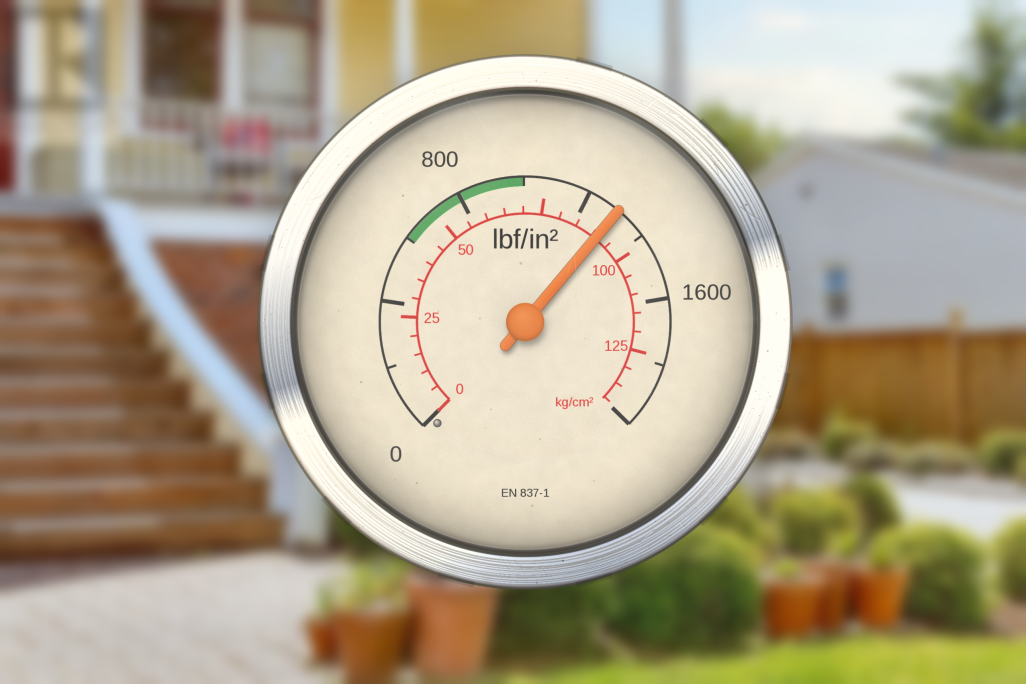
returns 1300,psi
